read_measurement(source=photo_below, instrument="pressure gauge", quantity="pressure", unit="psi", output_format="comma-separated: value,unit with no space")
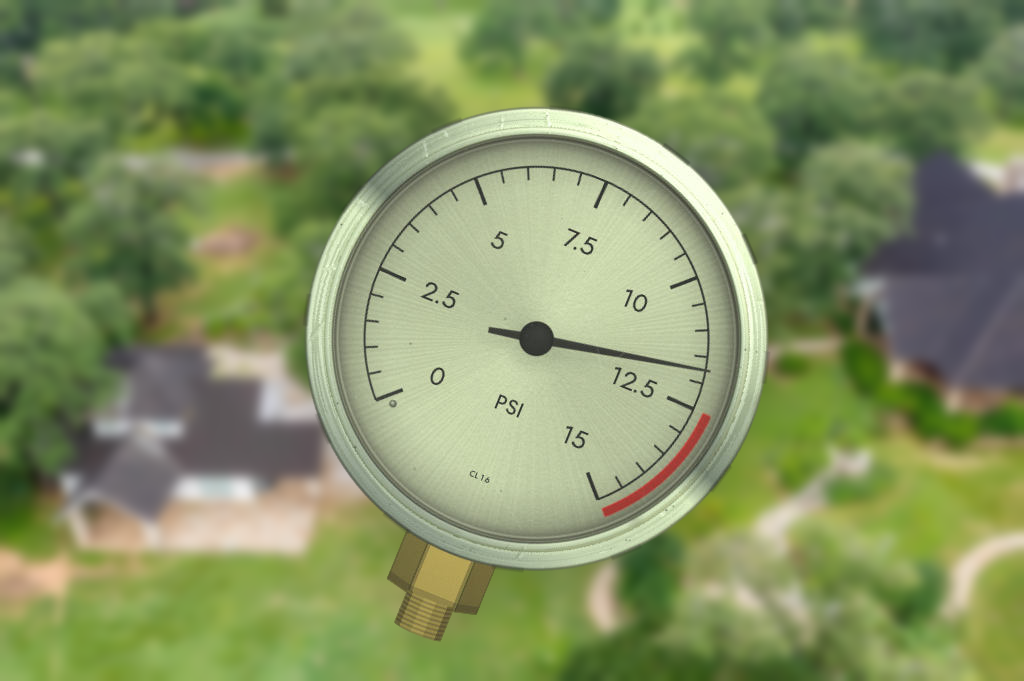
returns 11.75,psi
